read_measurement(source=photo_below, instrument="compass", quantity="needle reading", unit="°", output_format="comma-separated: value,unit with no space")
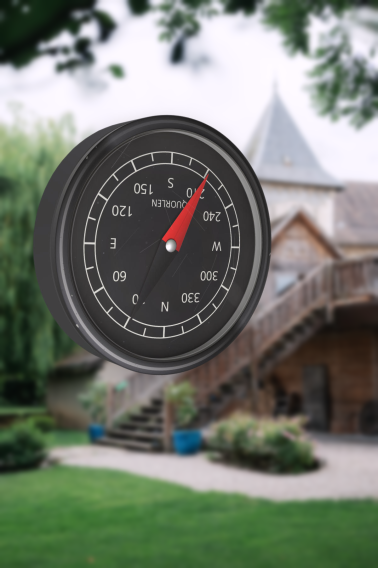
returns 210,°
